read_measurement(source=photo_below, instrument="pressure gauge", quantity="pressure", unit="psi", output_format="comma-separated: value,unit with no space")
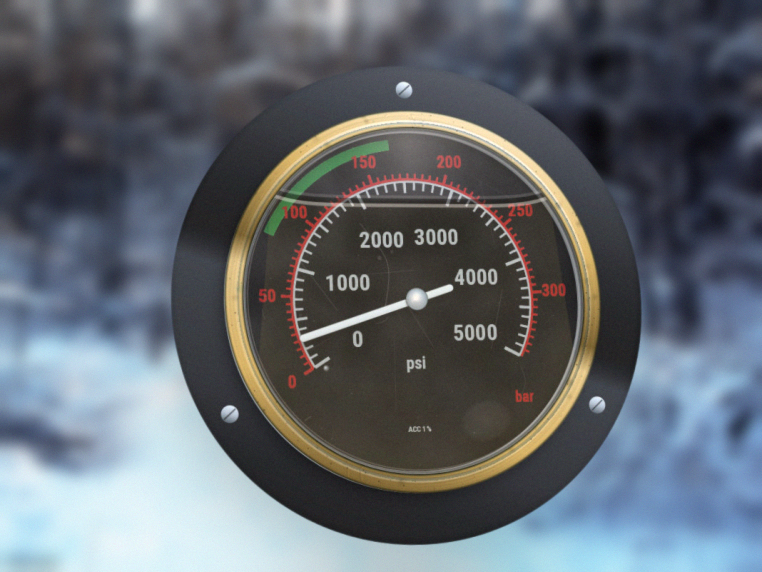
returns 300,psi
